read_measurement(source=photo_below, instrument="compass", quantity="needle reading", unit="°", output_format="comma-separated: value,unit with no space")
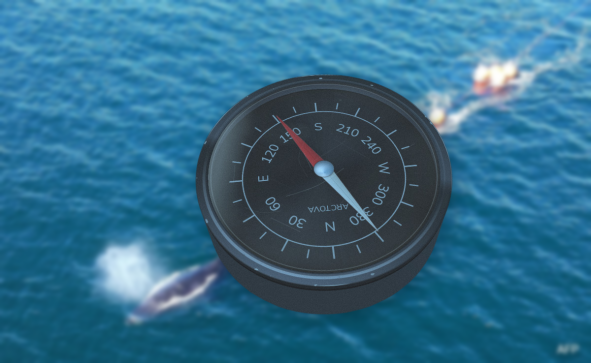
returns 150,°
